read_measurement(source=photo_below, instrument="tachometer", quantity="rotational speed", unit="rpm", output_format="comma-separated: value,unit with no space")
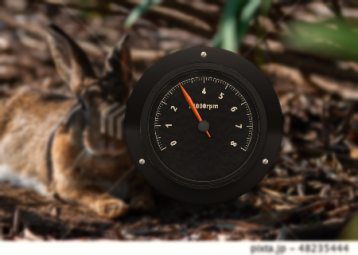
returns 3000,rpm
